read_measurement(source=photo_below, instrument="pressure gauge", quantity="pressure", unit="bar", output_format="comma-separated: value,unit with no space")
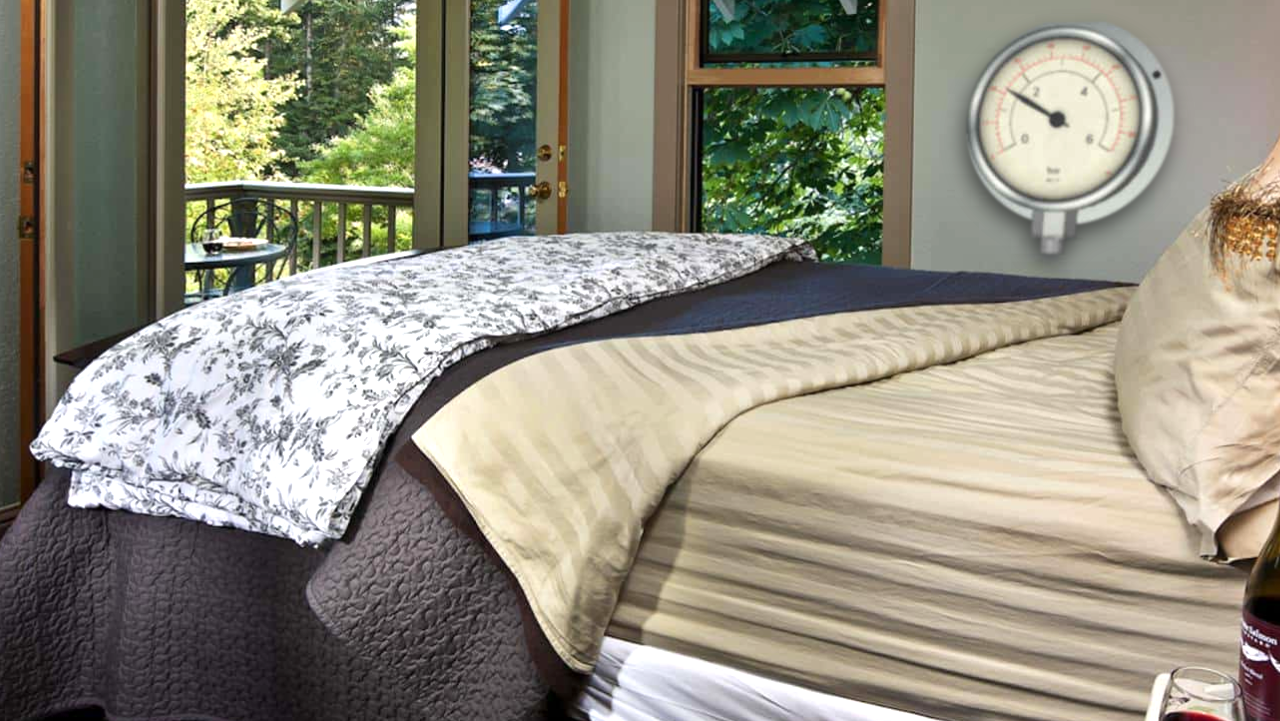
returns 1.5,bar
